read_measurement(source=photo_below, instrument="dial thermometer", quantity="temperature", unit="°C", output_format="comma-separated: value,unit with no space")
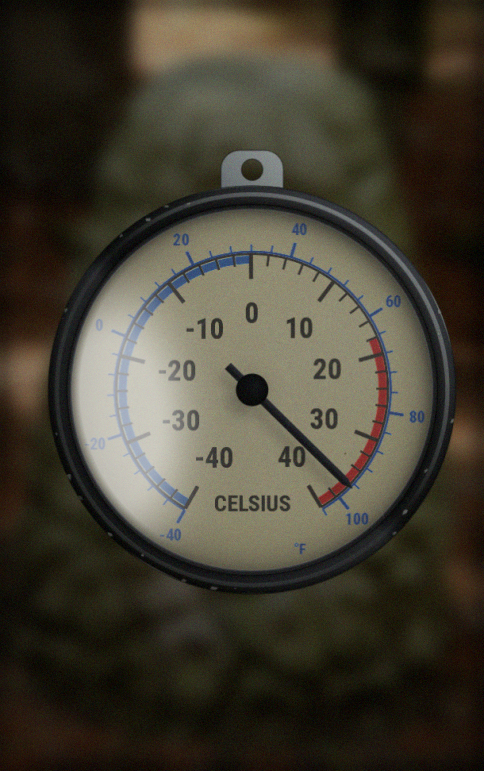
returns 36,°C
